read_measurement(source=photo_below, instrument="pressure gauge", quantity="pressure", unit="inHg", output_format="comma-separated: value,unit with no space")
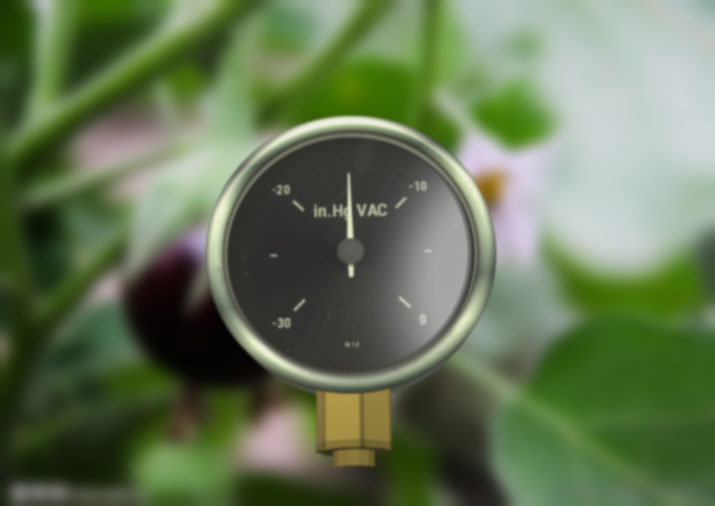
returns -15,inHg
